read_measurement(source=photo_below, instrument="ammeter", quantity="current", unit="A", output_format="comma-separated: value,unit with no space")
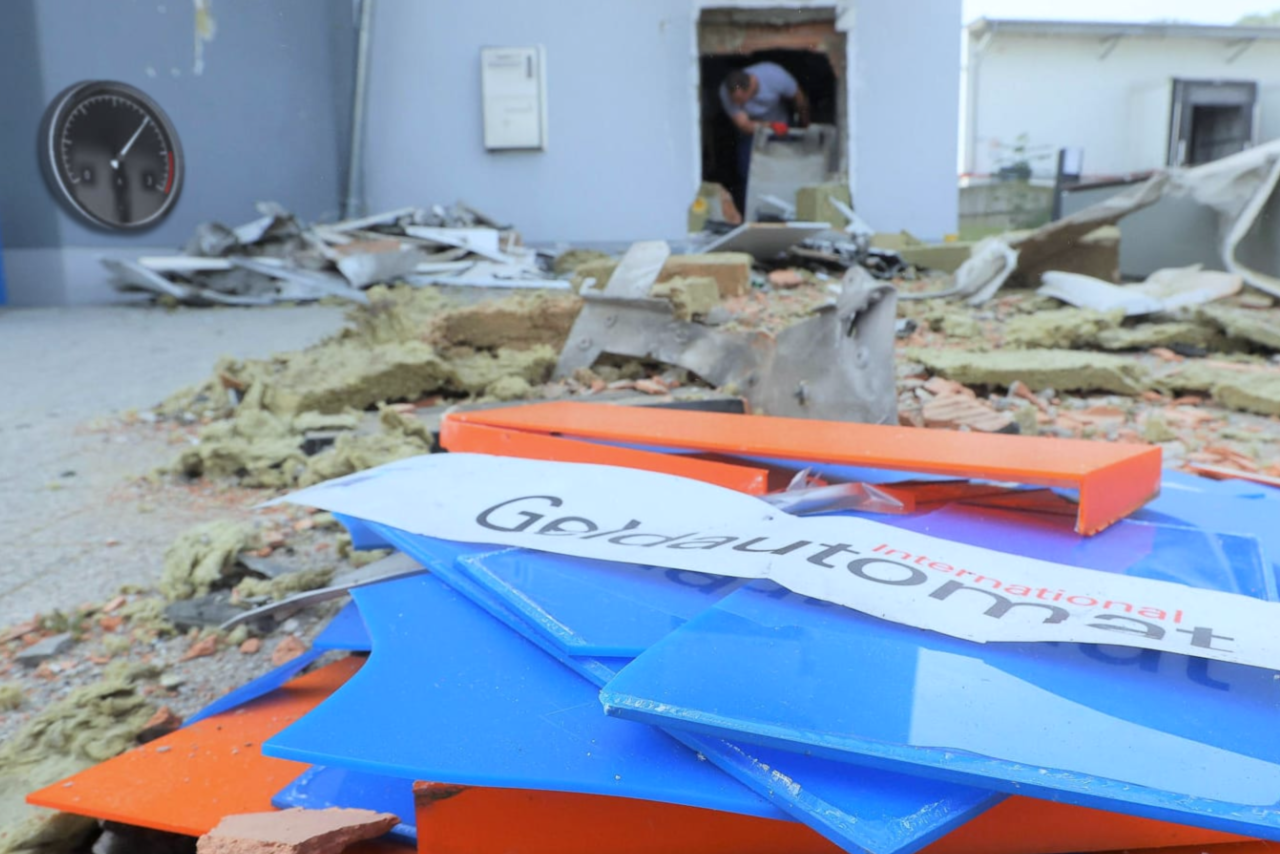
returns 2,A
